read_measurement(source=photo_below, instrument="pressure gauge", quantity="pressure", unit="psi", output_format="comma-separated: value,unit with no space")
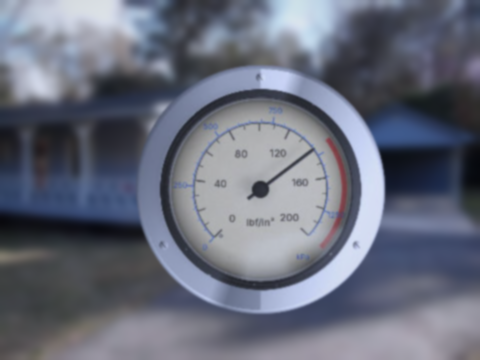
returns 140,psi
